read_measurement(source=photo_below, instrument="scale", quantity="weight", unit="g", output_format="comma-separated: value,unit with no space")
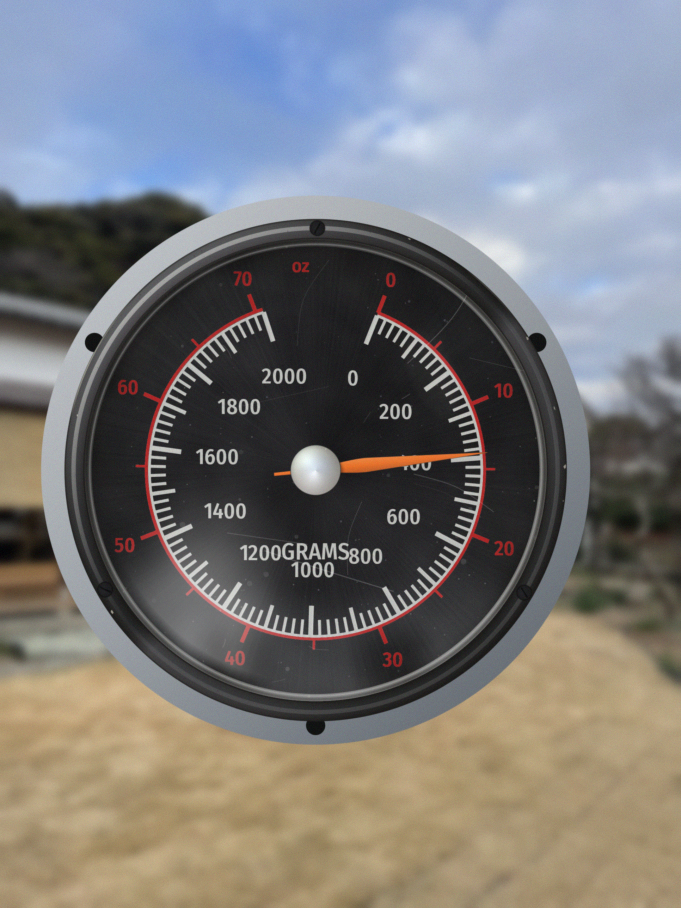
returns 390,g
